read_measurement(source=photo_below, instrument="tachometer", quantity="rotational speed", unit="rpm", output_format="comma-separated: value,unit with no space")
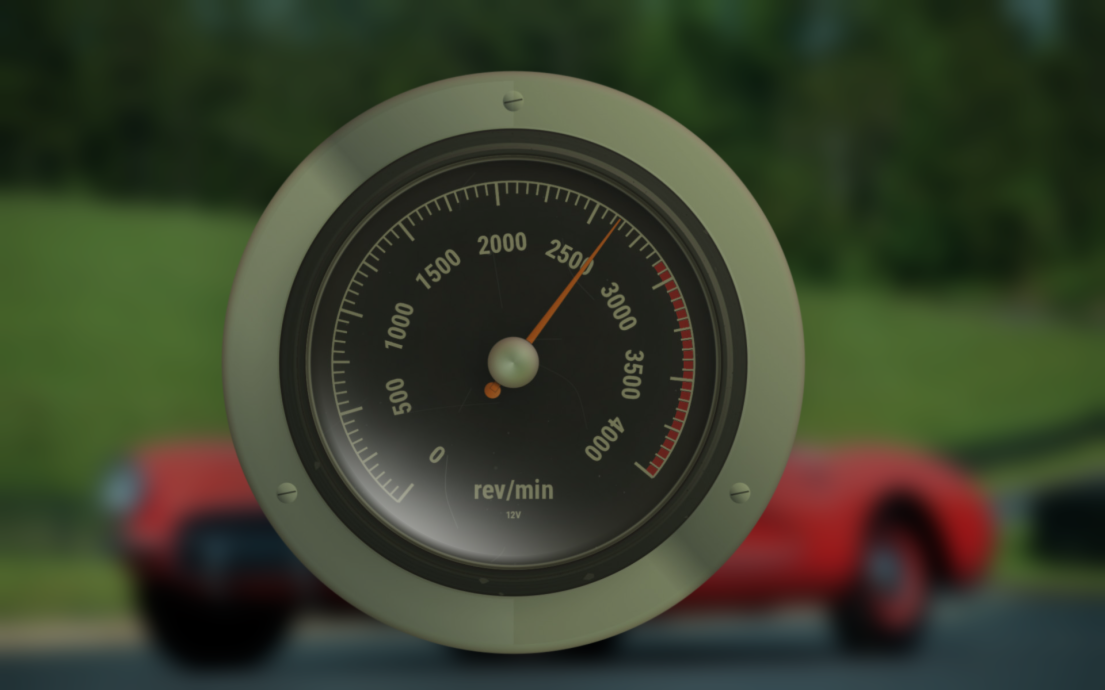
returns 2625,rpm
